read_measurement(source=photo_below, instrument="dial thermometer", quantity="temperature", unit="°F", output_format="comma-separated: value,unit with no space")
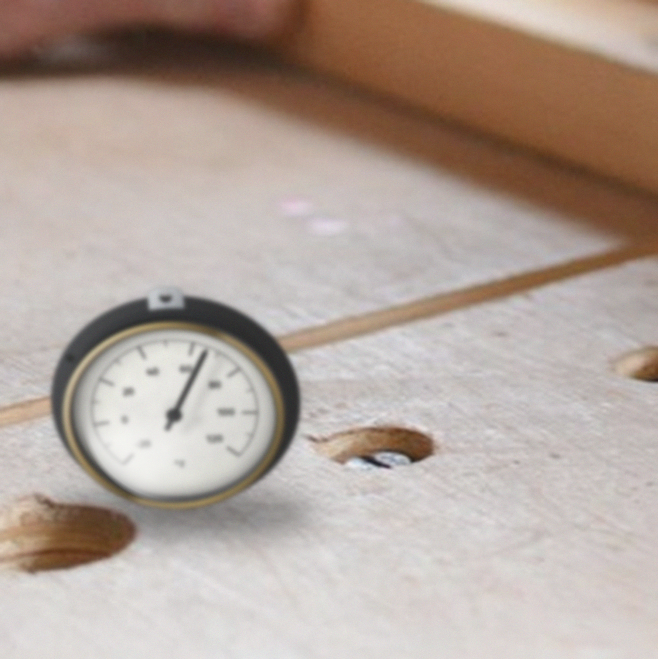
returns 65,°F
